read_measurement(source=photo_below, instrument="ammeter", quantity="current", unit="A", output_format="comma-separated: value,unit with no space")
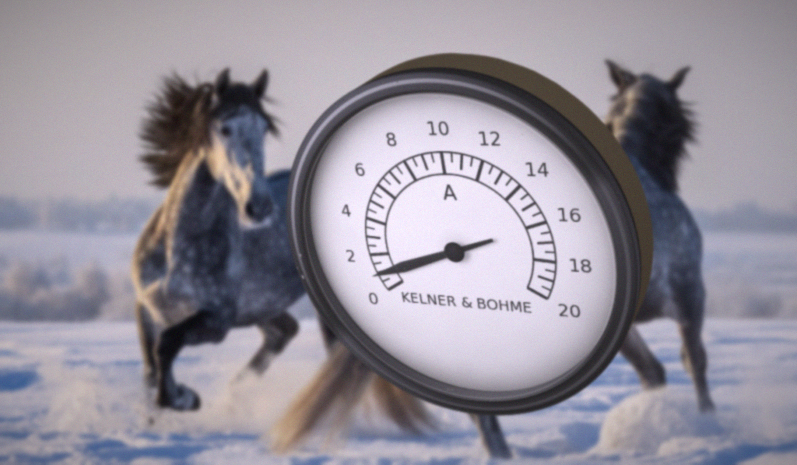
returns 1,A
